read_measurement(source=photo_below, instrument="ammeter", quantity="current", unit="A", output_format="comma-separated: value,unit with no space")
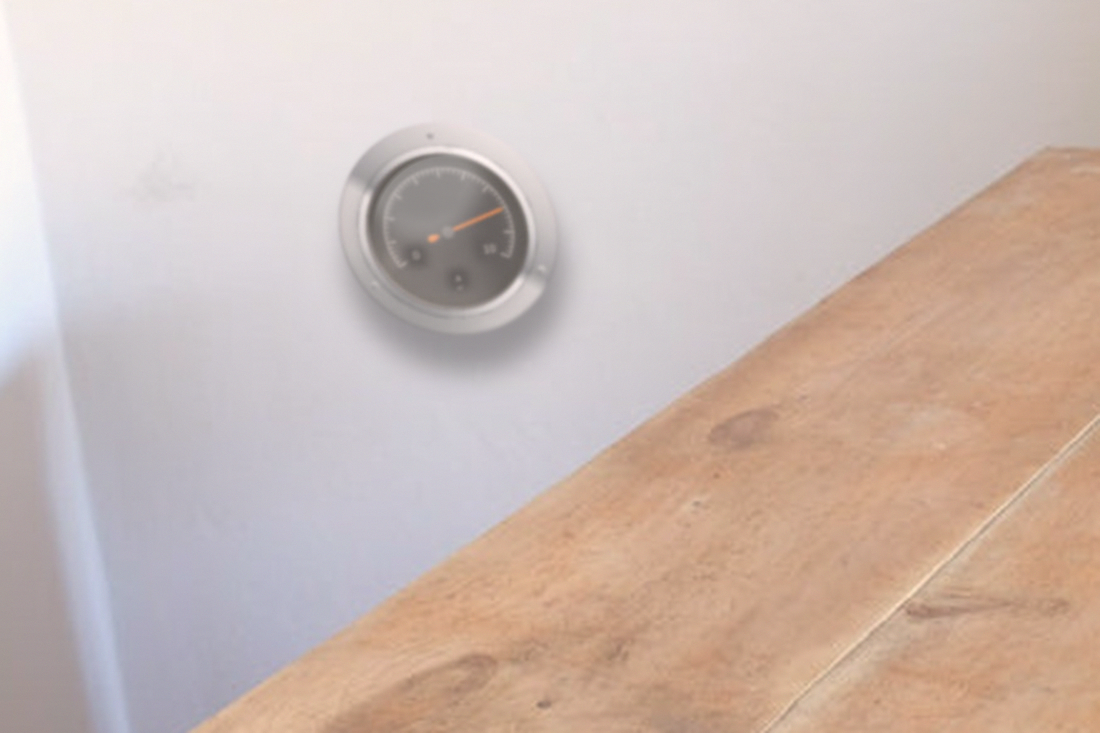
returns 8,A
